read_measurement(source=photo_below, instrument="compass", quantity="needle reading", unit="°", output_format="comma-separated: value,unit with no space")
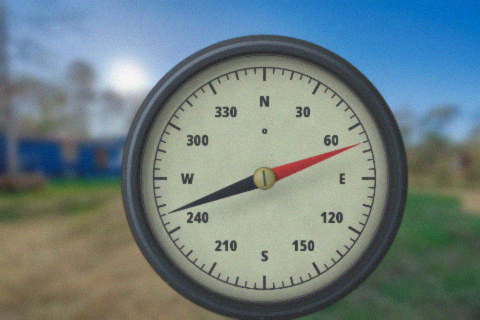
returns 70,°
